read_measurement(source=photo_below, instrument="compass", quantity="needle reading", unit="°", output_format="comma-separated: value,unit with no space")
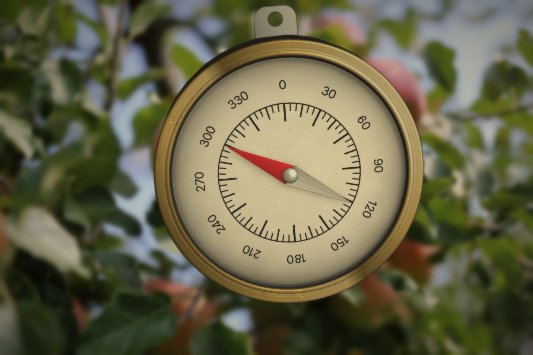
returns 300,°
